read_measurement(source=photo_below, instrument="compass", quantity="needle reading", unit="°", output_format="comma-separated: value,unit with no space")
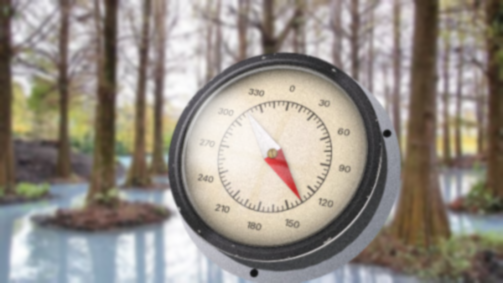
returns 135,°
